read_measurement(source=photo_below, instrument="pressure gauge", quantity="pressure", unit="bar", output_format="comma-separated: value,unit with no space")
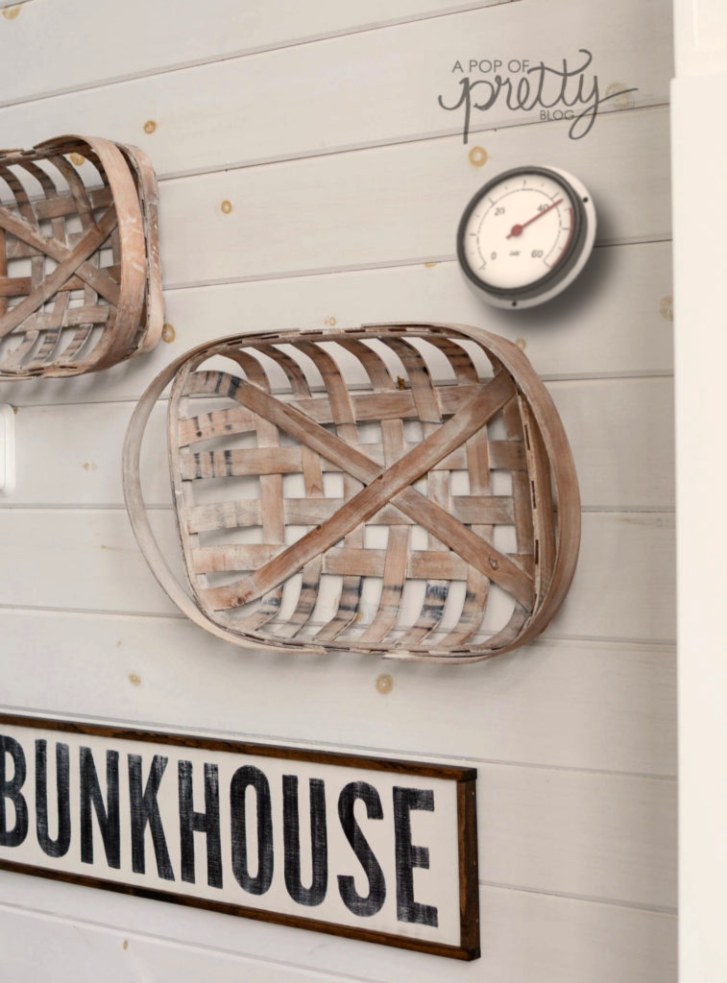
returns 42.5,bar
